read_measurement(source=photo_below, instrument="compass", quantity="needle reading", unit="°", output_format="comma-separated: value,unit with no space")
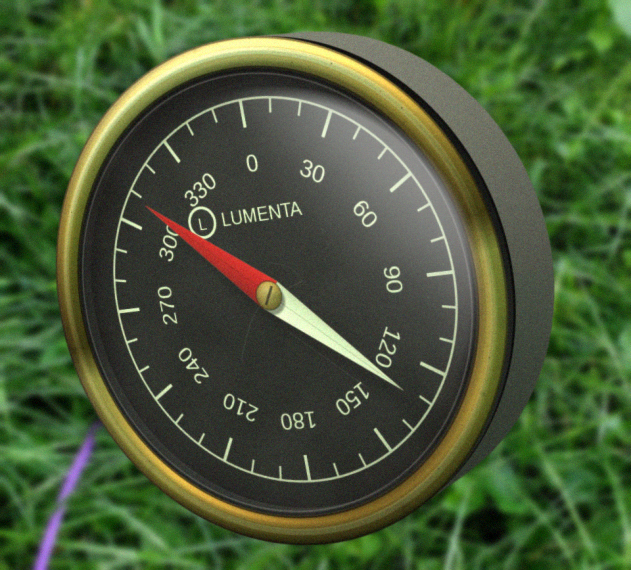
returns 310,°
